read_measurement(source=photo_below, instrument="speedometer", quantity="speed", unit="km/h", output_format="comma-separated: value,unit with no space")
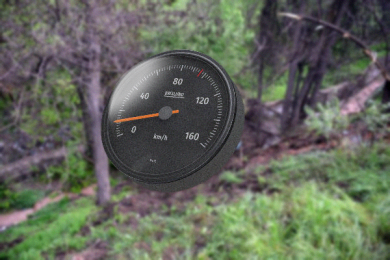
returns 10,km/h
